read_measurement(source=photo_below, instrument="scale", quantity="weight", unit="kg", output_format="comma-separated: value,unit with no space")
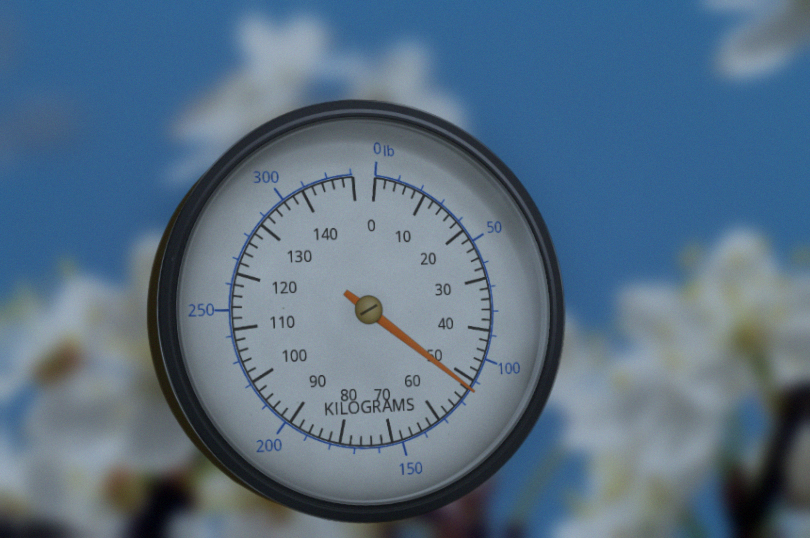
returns 52,kg
